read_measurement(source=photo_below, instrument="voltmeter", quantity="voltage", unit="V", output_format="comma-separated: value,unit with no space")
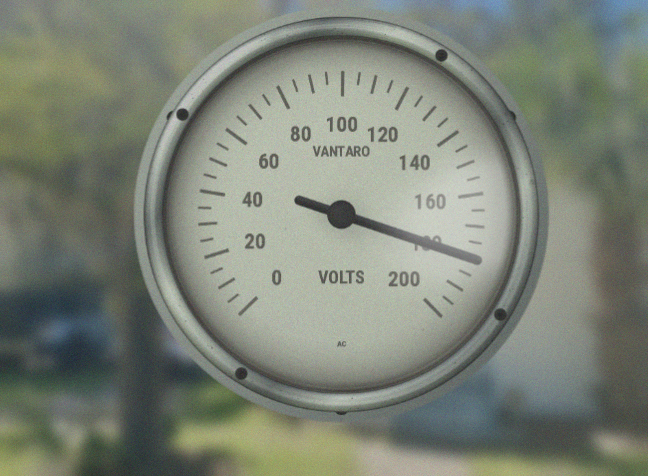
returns 180,V
